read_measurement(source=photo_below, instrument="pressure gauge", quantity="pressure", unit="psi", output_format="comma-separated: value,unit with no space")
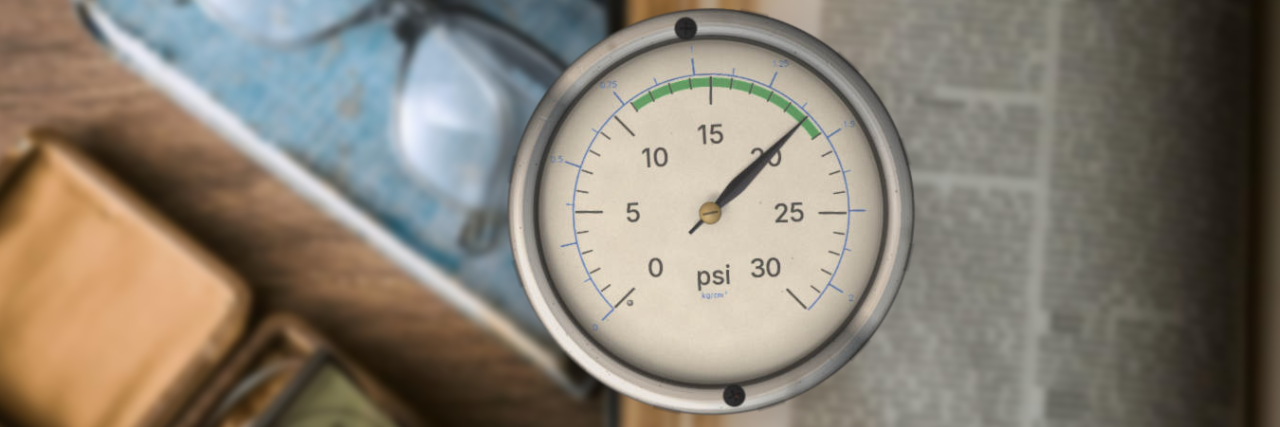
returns 20,psi
